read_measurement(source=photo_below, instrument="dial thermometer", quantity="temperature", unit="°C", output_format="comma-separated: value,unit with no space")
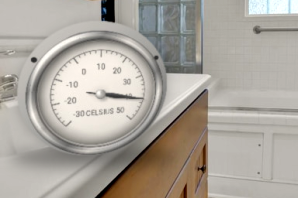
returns 40,°C
